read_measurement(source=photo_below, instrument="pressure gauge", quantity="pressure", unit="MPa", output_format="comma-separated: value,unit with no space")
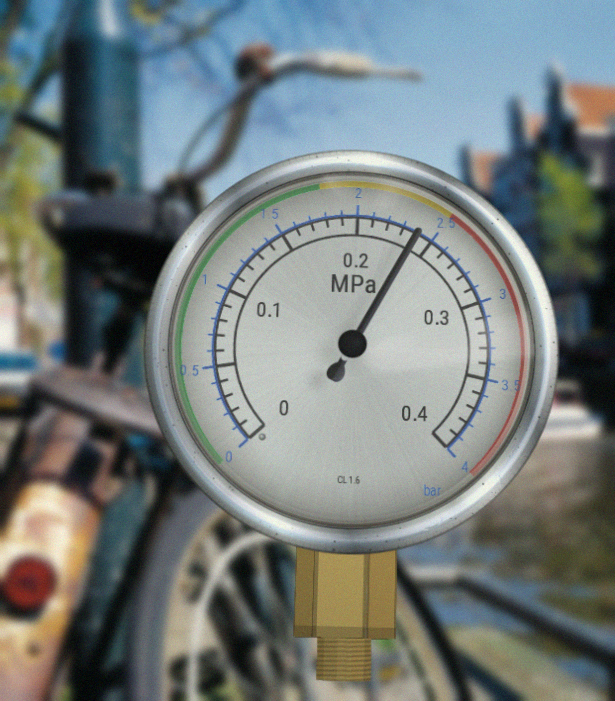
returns 0.24,MPa
